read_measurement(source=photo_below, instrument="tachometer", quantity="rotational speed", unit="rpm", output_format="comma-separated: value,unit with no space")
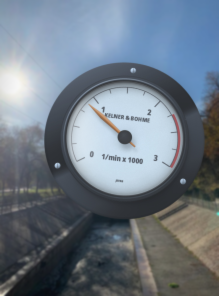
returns 875,rpm
